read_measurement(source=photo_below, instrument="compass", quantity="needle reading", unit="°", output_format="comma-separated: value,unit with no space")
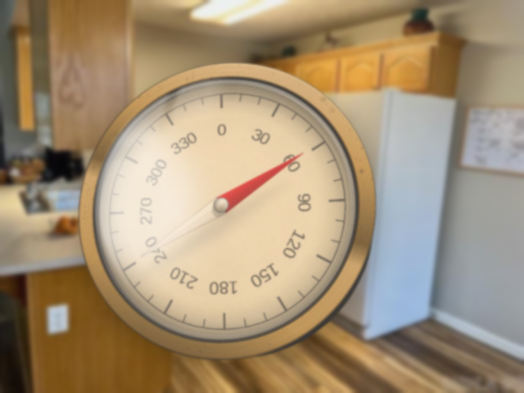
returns 60,°
